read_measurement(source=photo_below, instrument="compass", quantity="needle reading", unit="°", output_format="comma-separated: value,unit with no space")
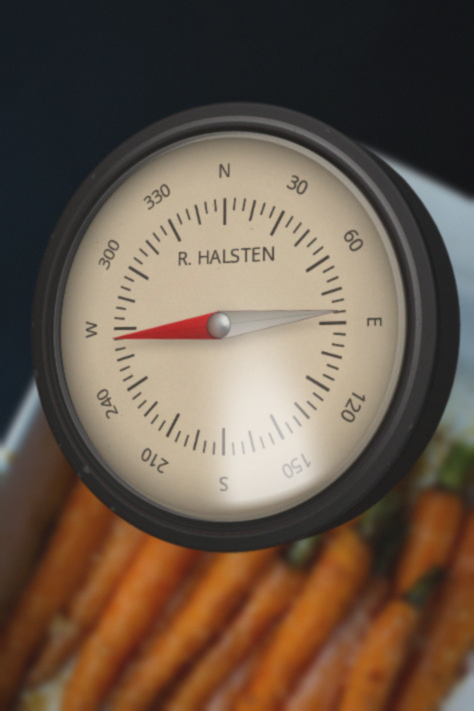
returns 265,°
